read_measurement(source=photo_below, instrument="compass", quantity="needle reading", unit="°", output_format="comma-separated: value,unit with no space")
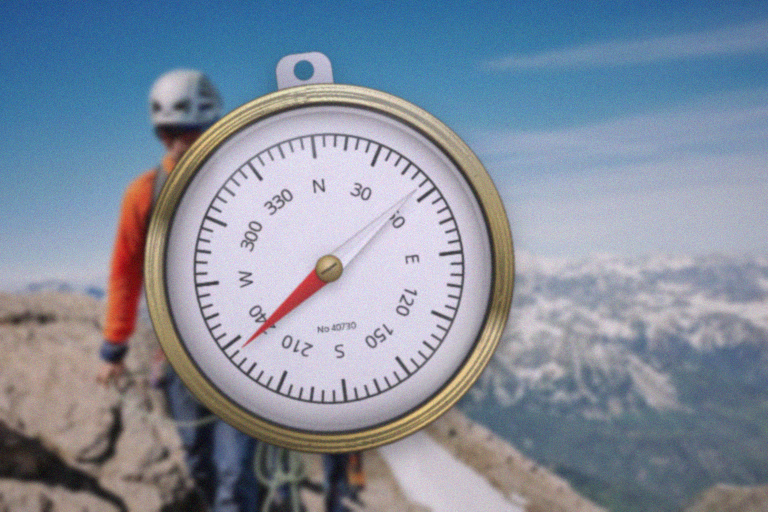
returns 235,°
